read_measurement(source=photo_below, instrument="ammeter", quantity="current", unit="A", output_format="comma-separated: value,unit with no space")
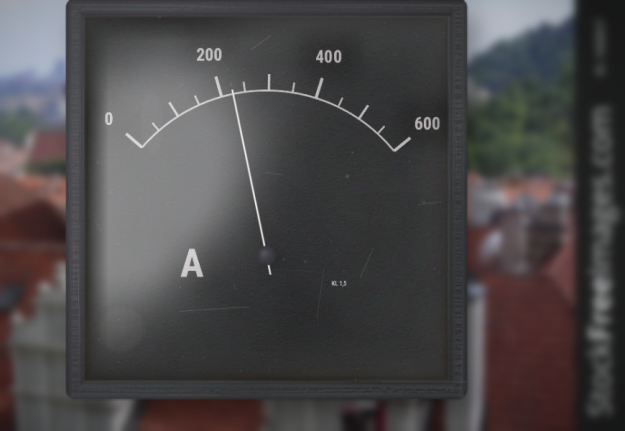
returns 225,A
